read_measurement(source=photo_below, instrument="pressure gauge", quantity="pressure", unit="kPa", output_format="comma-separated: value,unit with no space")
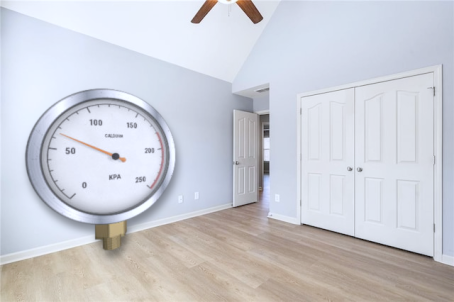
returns 65,kPa
